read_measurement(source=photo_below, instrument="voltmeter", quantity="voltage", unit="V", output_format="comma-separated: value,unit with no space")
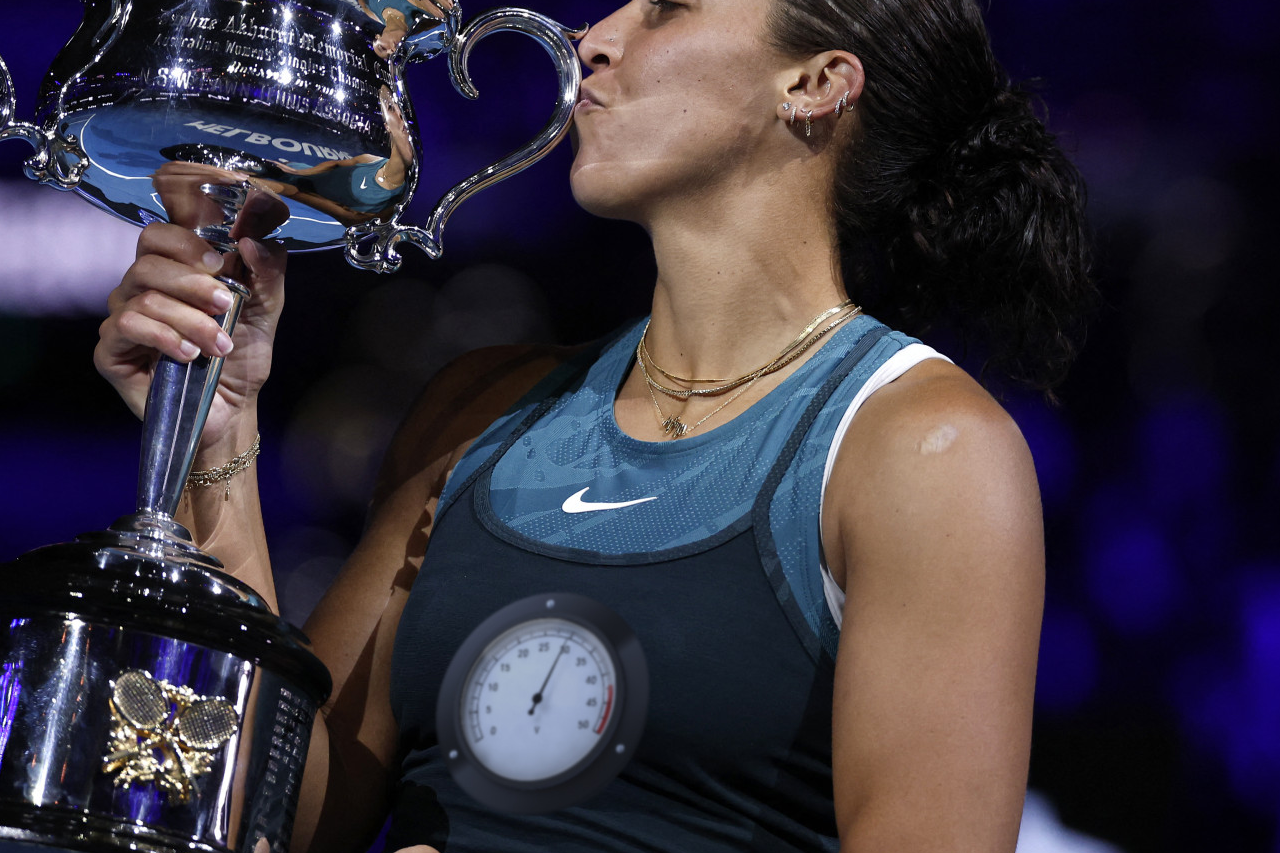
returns 30,V
